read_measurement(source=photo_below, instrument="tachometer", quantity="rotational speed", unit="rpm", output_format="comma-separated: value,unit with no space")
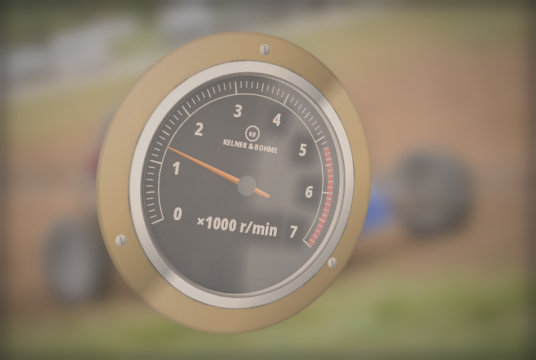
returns 1300,rpm
